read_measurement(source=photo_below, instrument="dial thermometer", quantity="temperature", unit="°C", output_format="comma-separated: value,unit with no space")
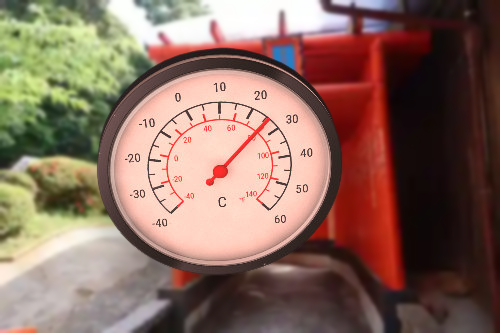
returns 25,°C
